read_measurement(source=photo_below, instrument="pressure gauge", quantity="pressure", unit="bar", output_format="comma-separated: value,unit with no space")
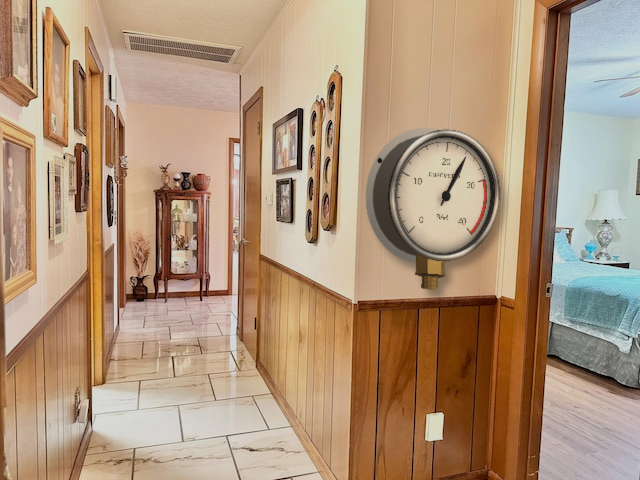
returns 24,bar
